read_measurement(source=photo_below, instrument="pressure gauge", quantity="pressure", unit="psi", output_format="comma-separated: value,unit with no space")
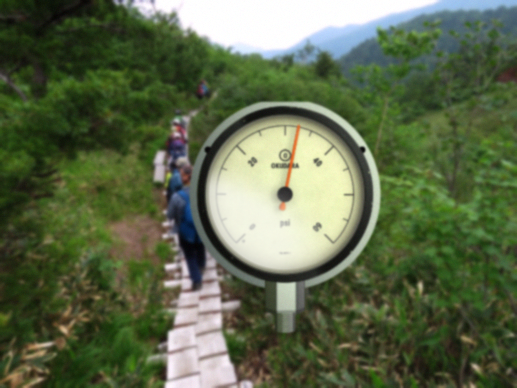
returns 32.5,psi
